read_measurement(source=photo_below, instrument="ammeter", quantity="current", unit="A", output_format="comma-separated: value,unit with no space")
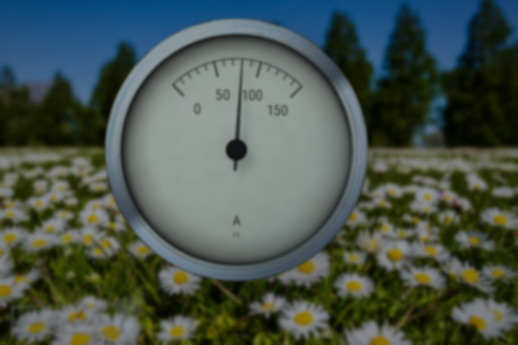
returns 80,A
